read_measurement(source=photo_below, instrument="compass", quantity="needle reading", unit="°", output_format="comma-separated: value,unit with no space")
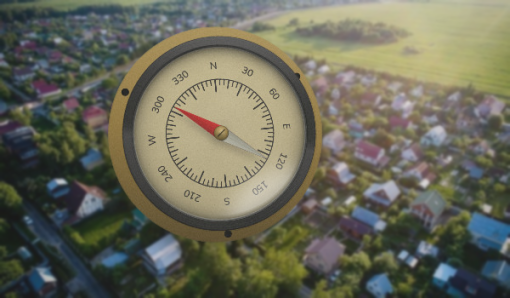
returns 305,°
